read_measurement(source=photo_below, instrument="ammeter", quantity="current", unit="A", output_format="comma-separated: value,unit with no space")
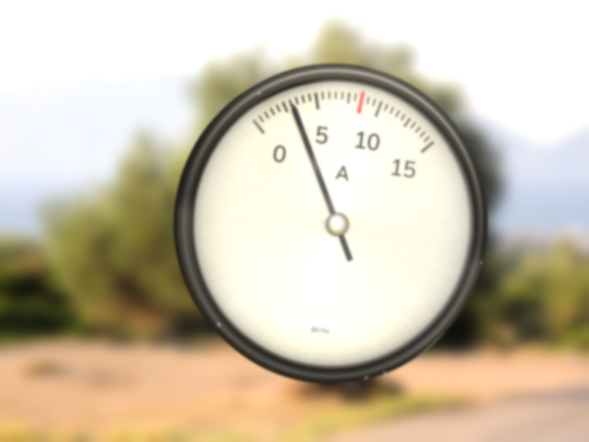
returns 3,A
